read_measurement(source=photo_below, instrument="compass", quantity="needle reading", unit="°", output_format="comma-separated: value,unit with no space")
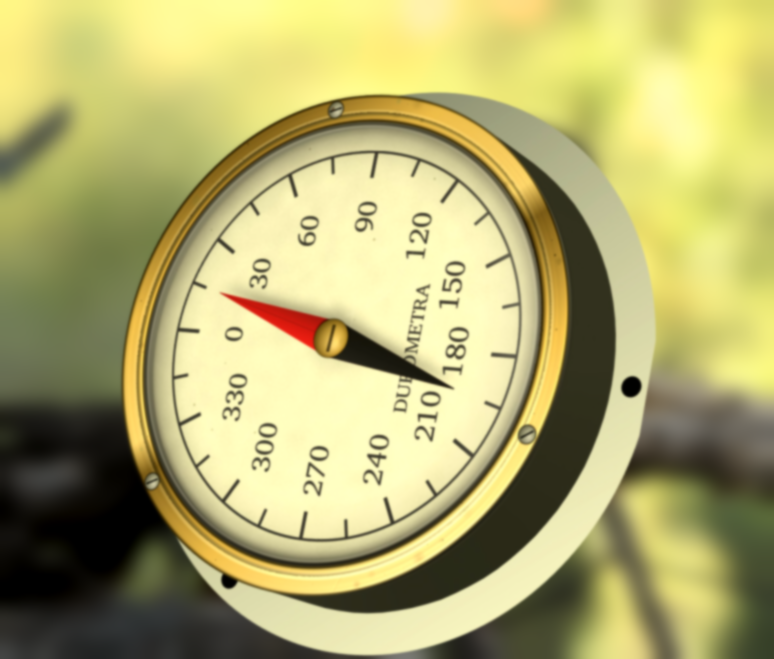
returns 15,°
